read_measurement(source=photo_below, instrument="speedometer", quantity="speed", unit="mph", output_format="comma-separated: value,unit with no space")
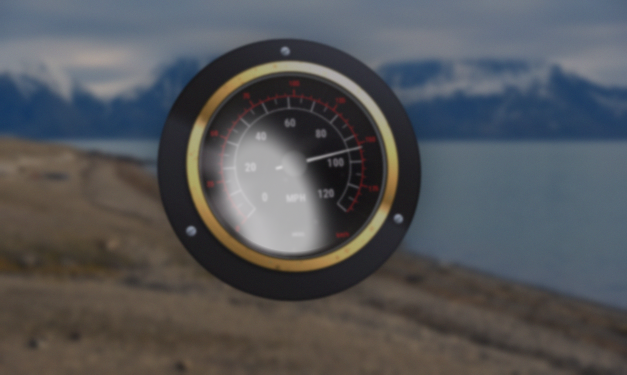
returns 95,mph
